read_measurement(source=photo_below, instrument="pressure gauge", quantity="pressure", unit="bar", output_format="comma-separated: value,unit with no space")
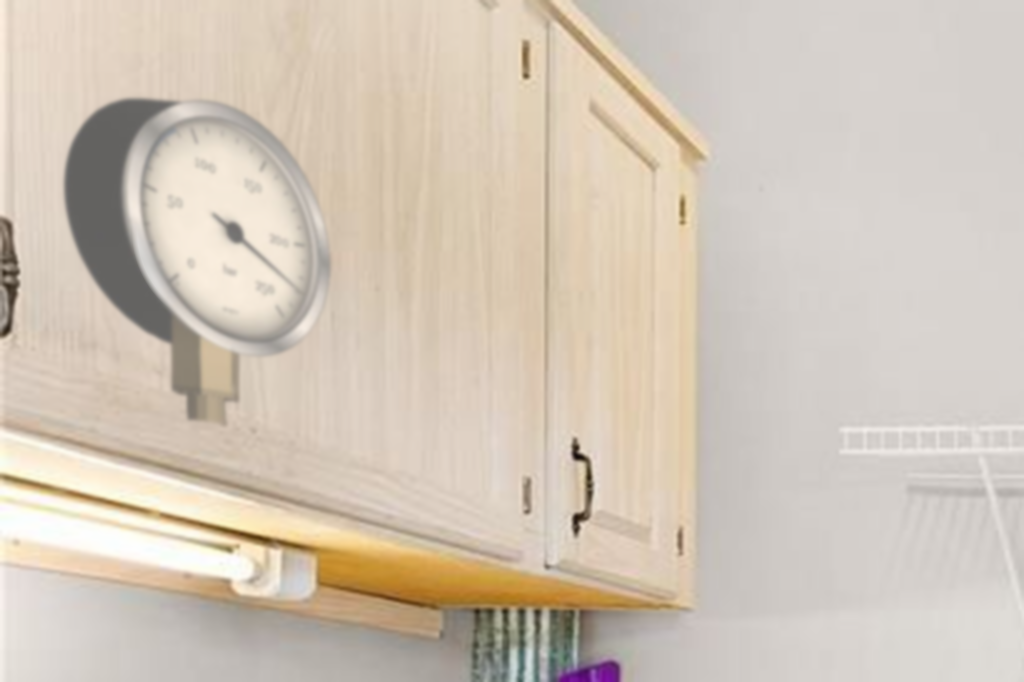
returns 230,bar
